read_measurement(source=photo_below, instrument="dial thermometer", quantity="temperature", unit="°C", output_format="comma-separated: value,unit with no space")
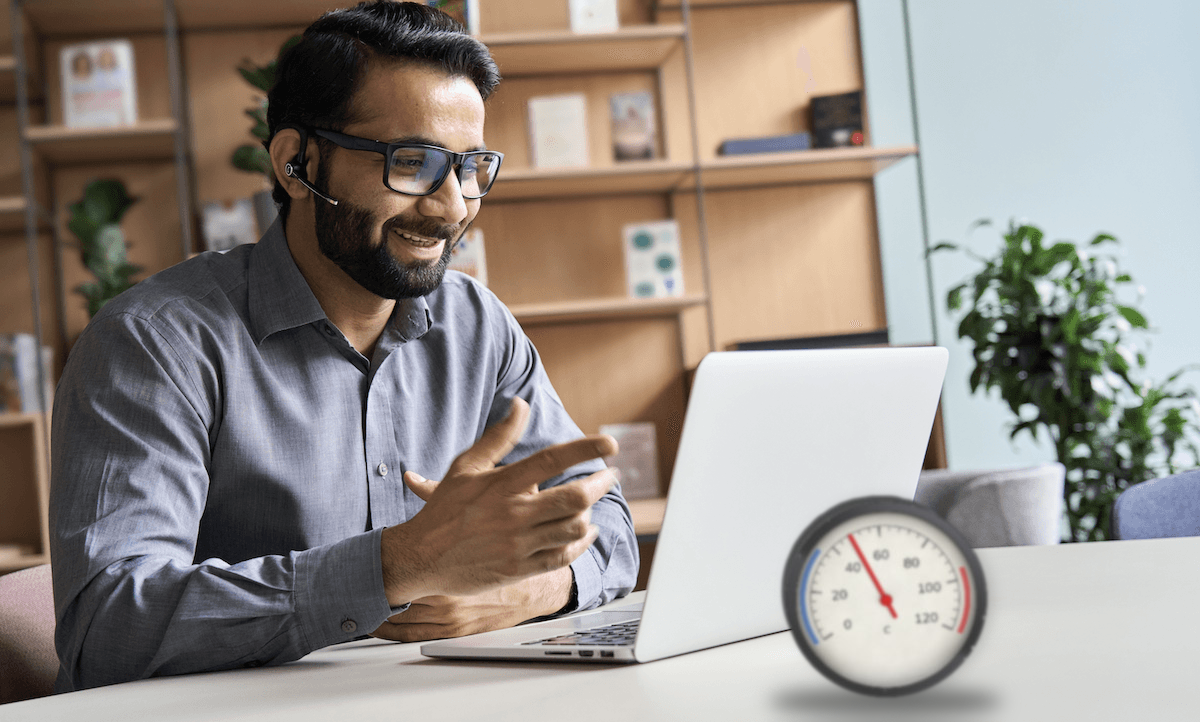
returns 48,°C
